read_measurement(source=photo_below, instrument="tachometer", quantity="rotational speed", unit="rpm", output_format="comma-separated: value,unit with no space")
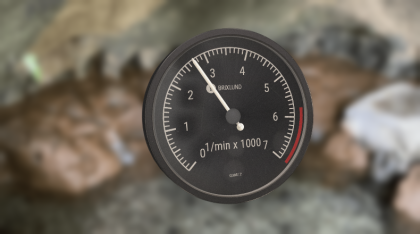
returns 2700,rpm
